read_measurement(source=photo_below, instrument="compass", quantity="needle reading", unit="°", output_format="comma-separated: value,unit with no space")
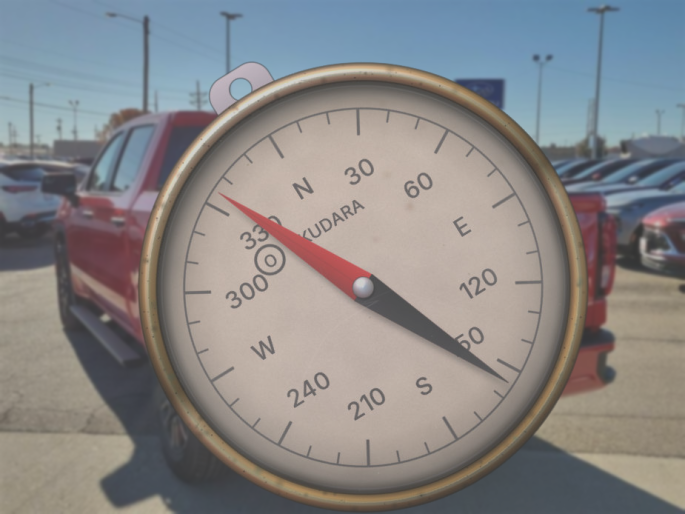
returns 335,°
